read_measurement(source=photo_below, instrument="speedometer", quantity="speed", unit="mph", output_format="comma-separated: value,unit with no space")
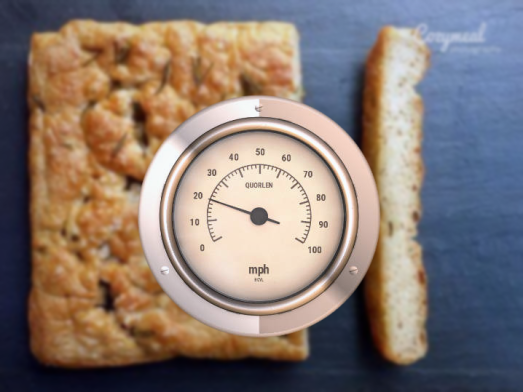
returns 20,mph
